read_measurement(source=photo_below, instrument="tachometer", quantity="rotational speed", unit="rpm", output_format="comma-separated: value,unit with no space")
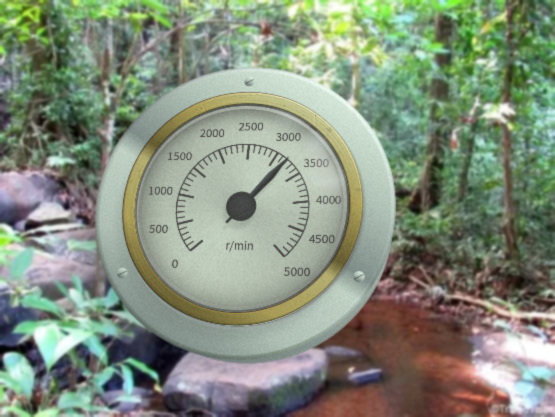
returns 3200,rpm
